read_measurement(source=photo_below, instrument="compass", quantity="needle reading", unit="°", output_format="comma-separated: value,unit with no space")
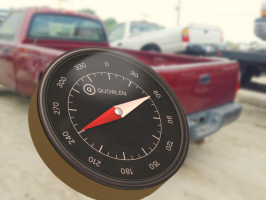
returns 240,°
